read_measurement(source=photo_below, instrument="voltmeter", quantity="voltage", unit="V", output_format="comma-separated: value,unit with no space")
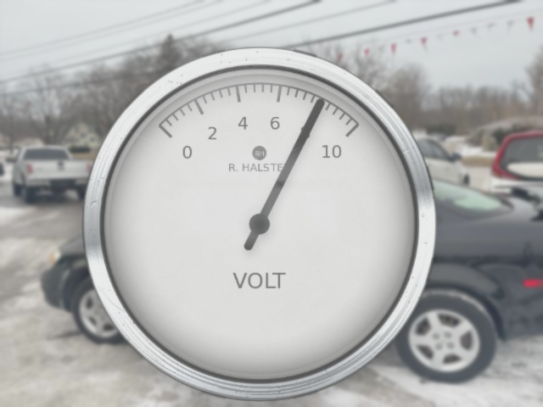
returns 8,V
